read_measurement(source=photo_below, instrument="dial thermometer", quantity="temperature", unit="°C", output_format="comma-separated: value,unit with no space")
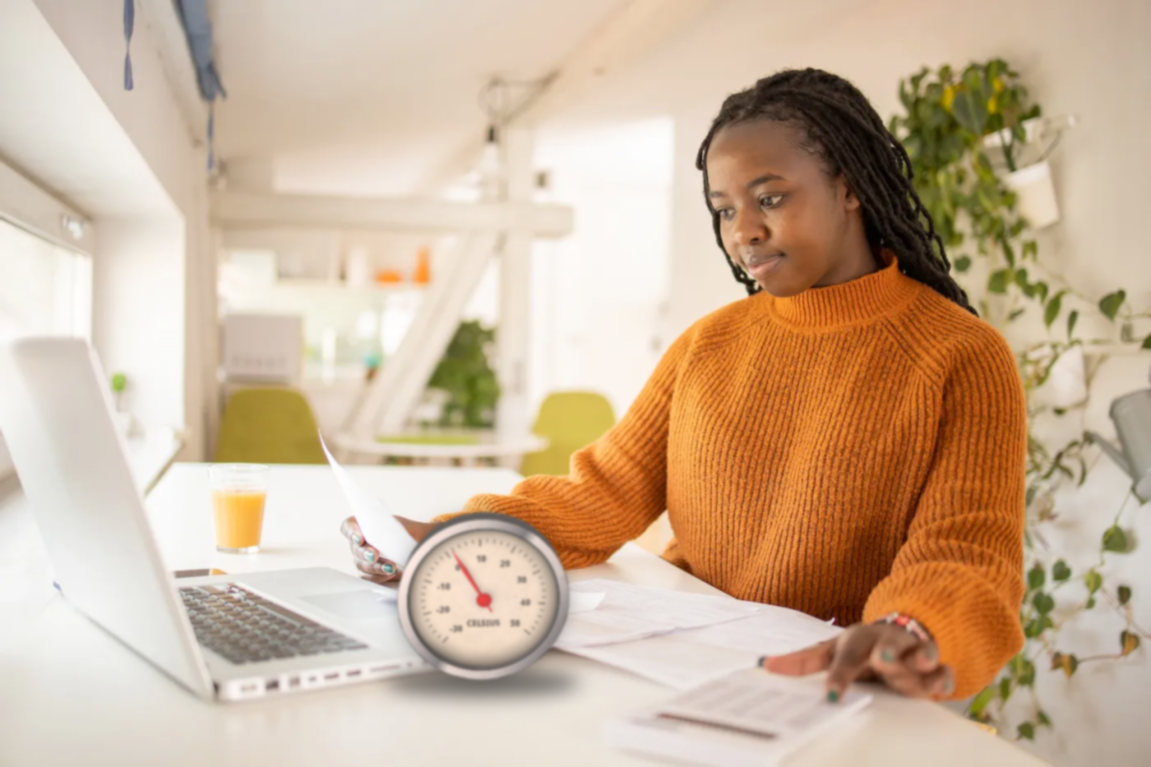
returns 2,°C
